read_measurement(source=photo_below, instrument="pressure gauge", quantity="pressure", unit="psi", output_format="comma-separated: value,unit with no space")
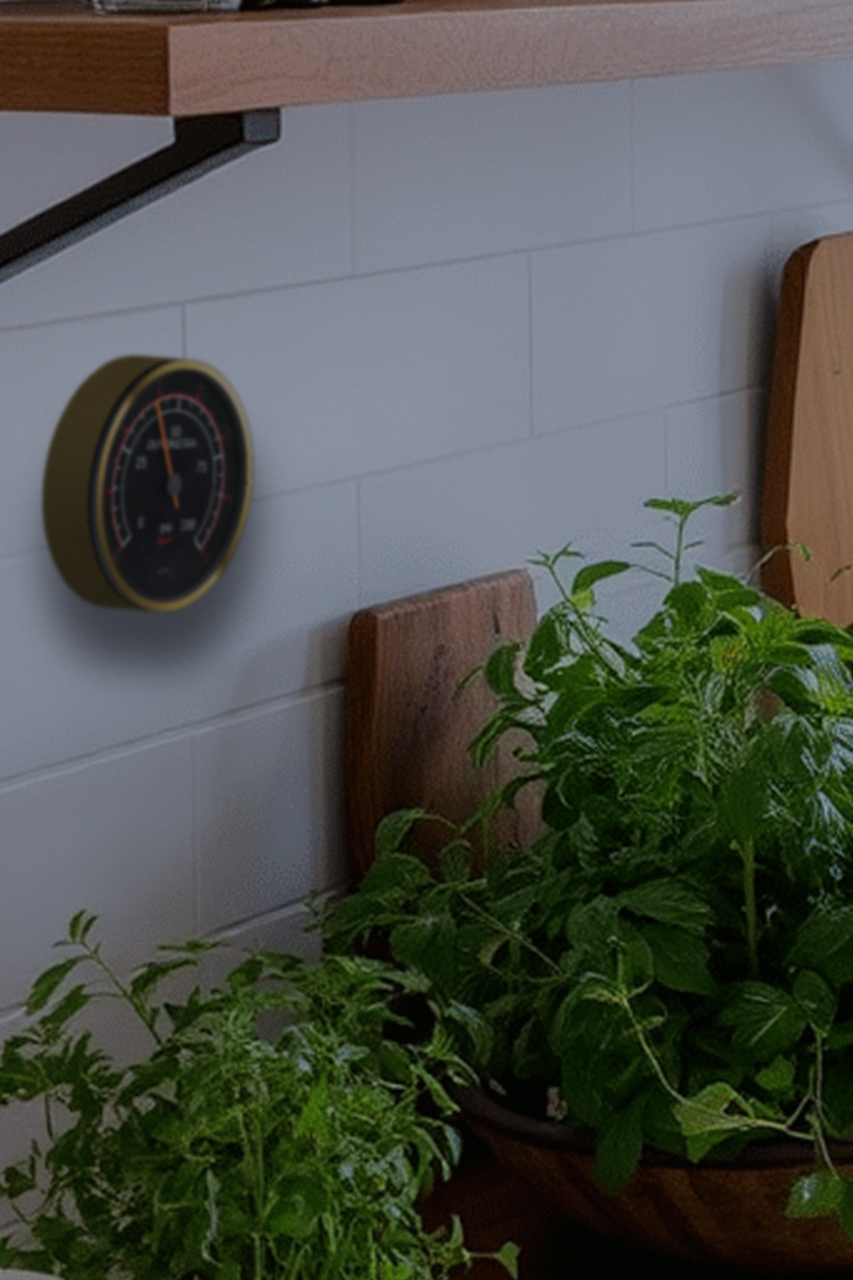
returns 40,psi
